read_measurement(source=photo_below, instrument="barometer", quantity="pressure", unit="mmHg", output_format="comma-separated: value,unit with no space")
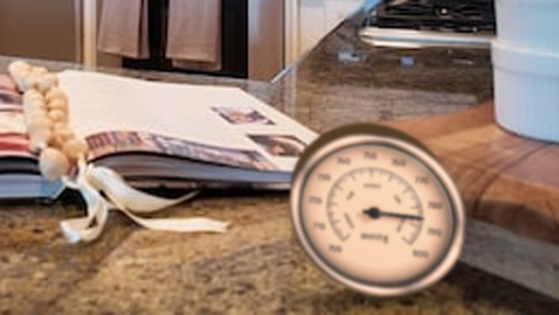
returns 785,mmHg
